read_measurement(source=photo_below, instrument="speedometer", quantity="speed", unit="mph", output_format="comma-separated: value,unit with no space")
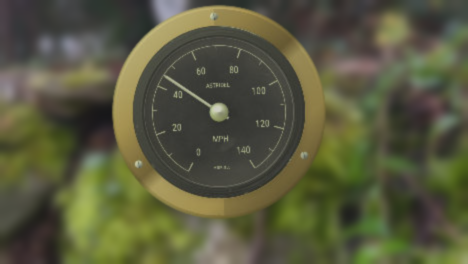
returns 45,mph
